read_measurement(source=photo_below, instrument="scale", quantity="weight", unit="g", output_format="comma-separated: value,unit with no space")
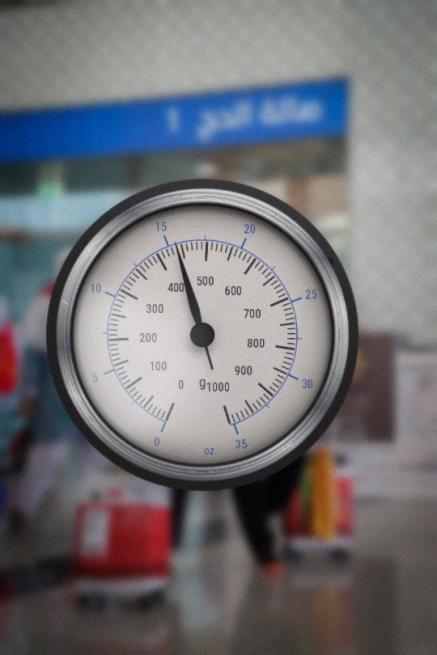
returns 440,g
